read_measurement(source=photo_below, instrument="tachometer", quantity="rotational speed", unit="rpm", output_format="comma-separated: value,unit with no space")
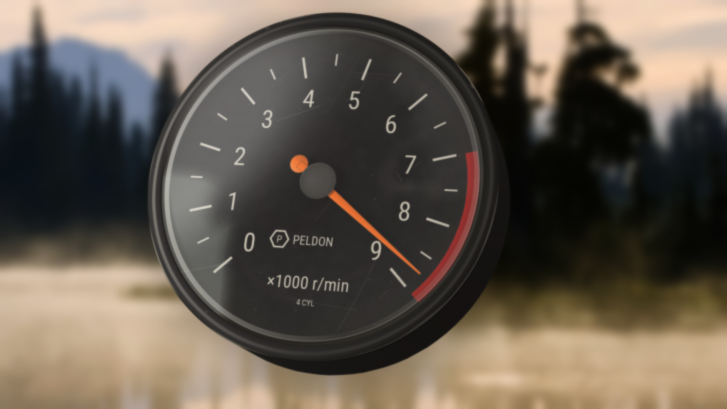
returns 8750,rpm
